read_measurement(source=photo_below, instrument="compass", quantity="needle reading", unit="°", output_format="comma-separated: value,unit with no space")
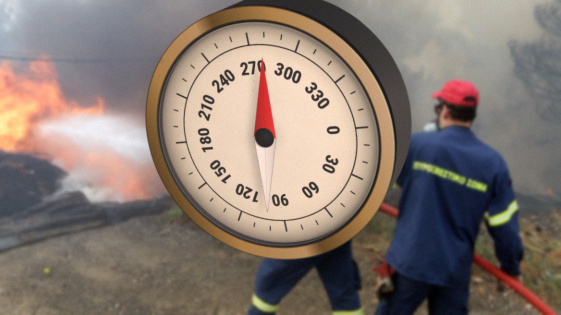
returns 280,°
